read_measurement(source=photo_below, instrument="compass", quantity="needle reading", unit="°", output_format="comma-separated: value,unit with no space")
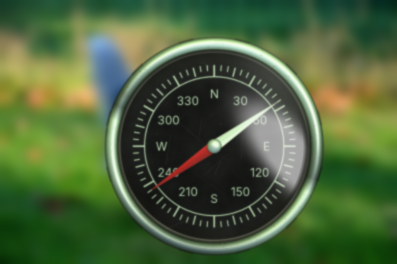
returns 235,°
